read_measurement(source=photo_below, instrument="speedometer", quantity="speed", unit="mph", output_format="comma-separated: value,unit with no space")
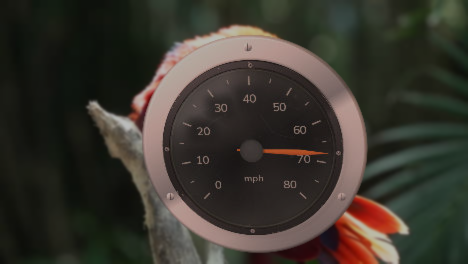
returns 67.5,mph
